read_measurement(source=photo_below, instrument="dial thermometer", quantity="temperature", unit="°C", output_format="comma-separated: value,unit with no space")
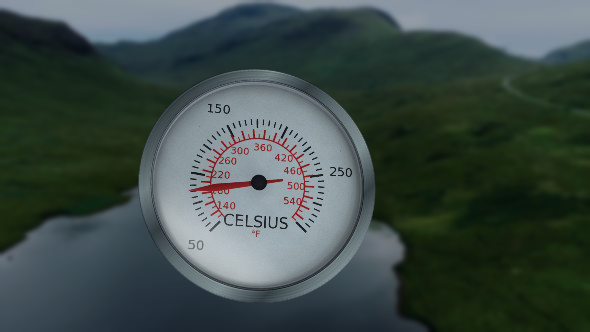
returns 85,°C
